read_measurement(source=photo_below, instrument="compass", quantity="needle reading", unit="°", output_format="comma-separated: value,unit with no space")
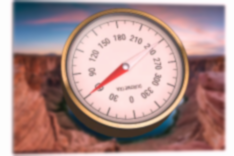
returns 60,°
